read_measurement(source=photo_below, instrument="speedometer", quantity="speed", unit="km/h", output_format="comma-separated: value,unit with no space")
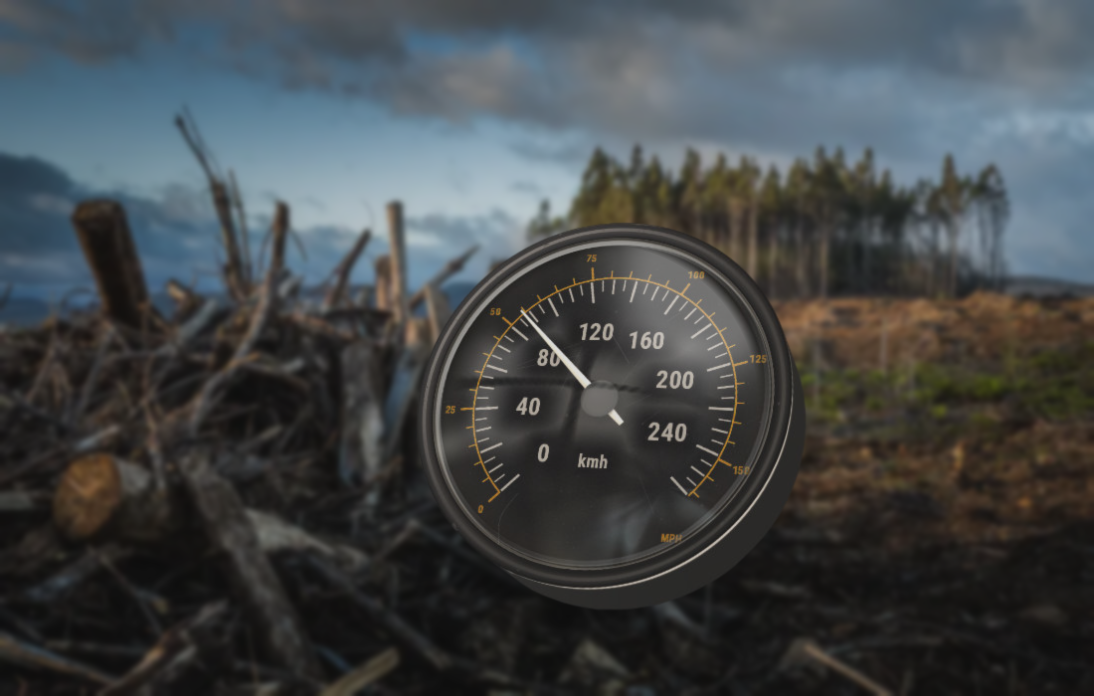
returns 87.5,km/h
